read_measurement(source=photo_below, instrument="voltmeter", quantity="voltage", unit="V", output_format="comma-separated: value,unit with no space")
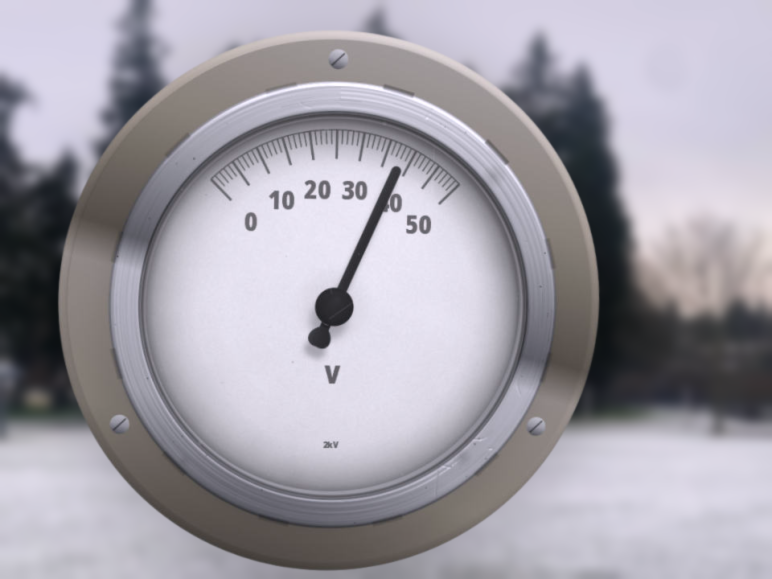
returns 38,V
